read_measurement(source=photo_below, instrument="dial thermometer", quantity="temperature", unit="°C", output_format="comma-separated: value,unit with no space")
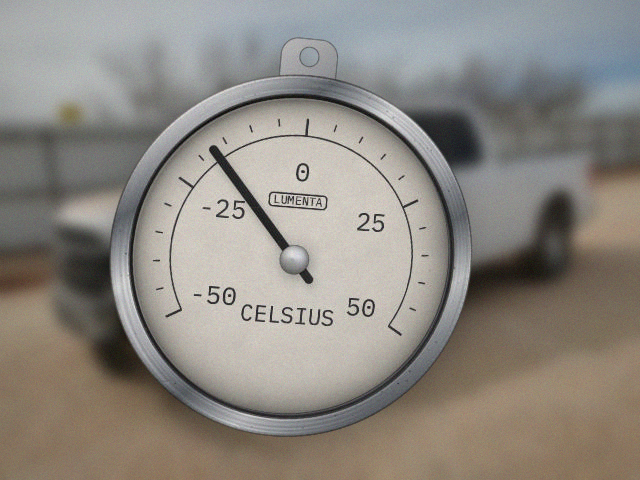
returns -17.5,°C
